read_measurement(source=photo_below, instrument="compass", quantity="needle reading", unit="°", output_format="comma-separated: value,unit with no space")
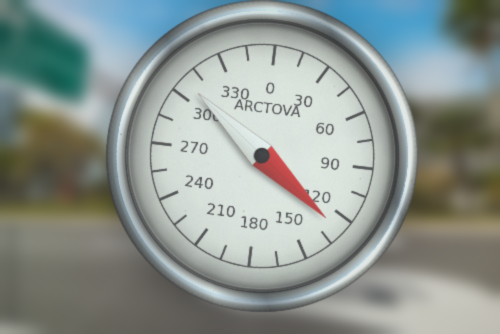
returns 127.5,°
